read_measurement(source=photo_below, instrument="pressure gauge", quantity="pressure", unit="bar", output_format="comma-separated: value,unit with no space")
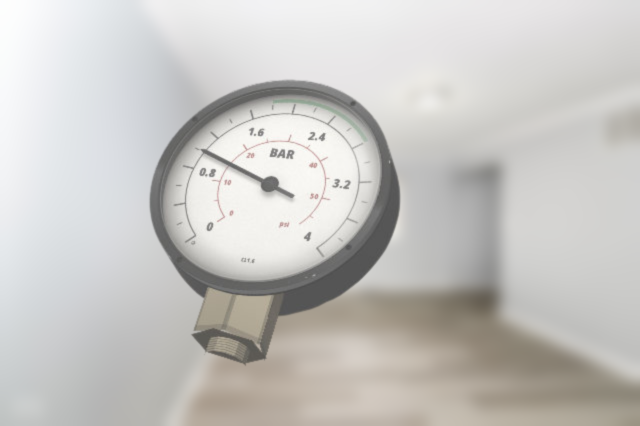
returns 1,bar
